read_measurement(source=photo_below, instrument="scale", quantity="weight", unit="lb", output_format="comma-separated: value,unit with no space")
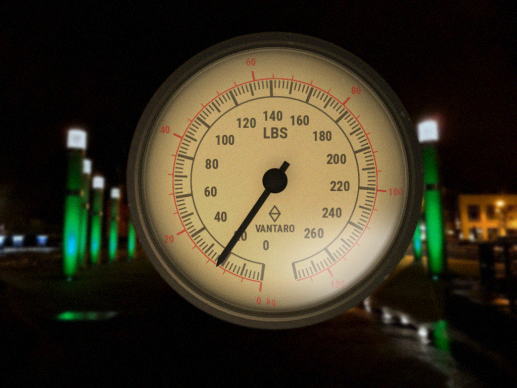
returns 22,lb
